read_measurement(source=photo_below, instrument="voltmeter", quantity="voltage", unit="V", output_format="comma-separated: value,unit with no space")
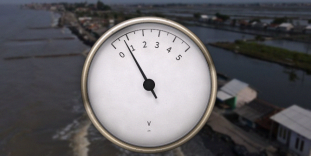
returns 0.75,V
